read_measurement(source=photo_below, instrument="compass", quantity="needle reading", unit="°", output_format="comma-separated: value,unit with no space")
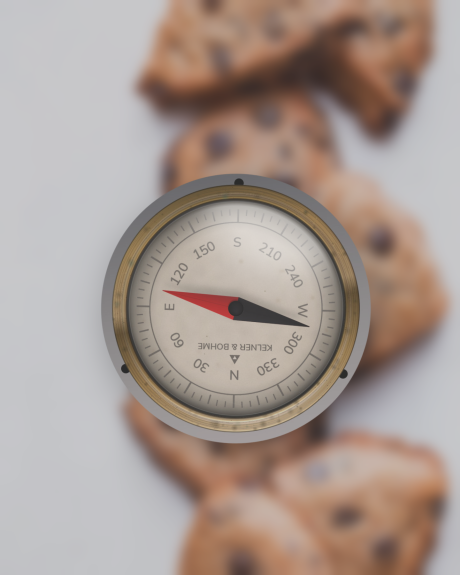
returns 102.5,°
